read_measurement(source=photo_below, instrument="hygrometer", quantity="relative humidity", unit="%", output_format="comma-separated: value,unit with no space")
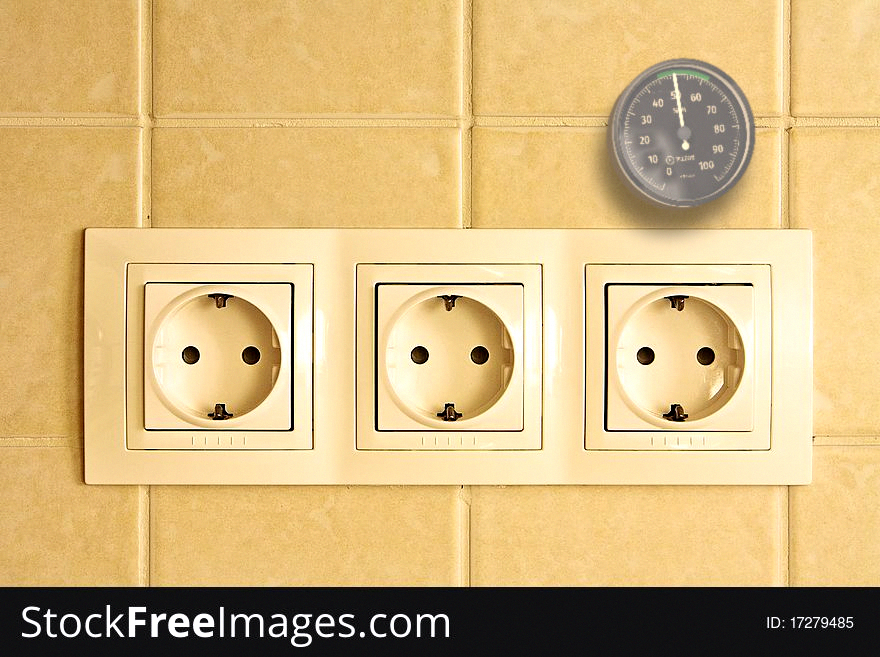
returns 50,%
